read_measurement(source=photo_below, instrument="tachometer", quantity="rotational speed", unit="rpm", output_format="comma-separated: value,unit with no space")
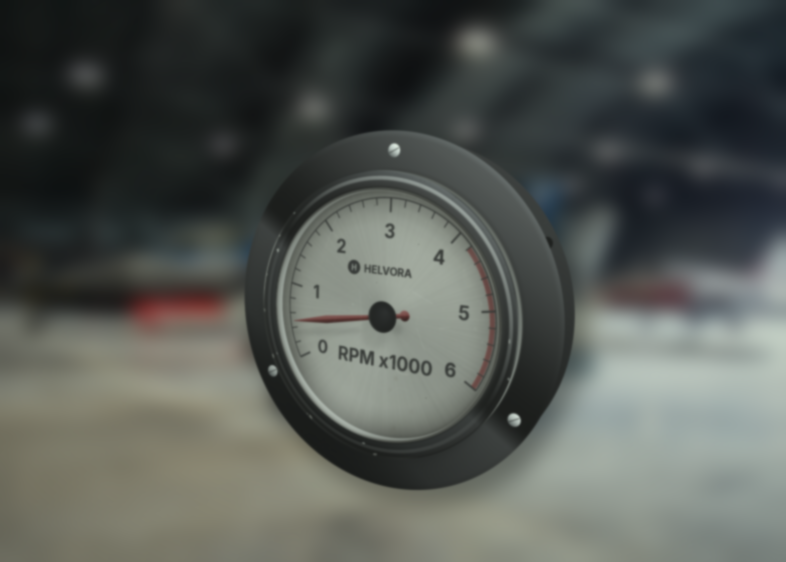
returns 500,rpm
